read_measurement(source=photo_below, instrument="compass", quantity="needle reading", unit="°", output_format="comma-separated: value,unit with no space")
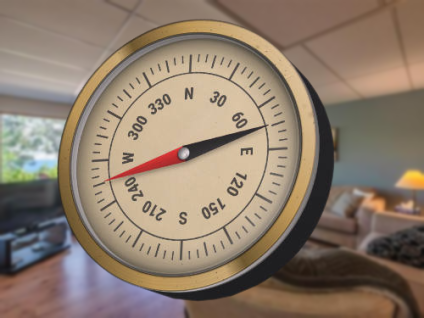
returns 255,°
